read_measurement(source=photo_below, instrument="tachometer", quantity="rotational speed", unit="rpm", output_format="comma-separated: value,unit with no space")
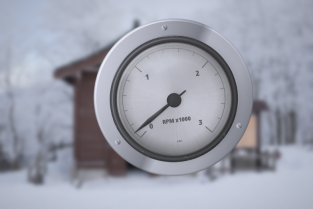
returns 100,rpm
